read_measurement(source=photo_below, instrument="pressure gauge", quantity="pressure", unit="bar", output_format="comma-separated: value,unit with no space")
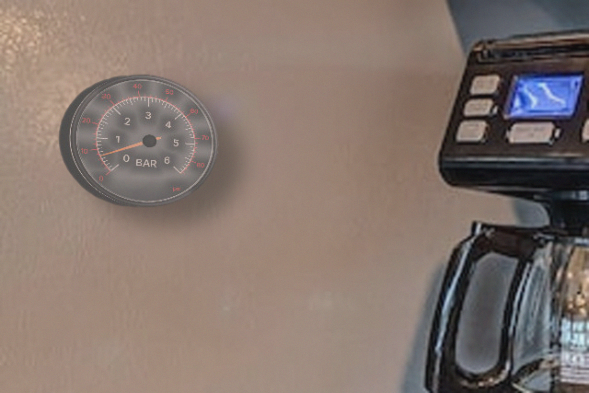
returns 0.5,bar
